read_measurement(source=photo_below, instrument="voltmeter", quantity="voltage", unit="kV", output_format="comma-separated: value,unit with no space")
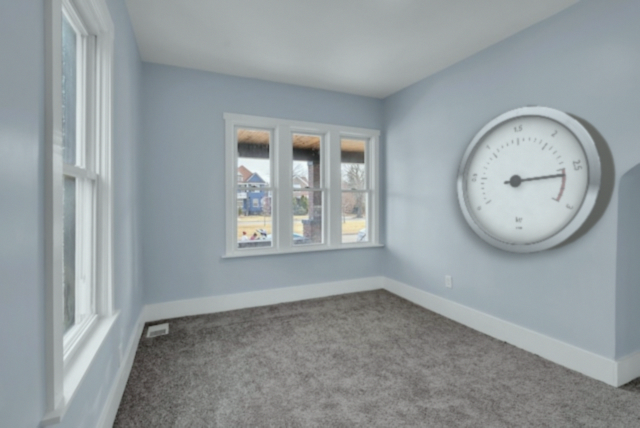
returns 2.6,kV
